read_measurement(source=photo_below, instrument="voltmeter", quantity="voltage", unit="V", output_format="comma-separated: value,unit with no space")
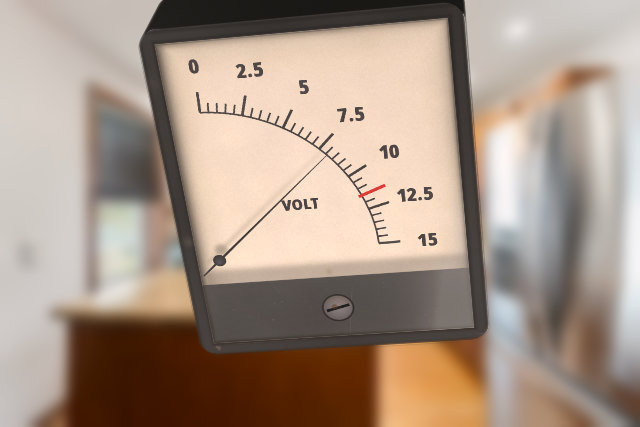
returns 8,V
